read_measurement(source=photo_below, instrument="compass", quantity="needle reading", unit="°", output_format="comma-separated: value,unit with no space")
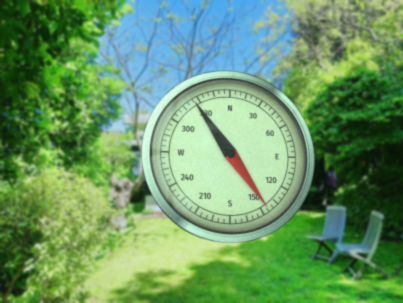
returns 145,°
